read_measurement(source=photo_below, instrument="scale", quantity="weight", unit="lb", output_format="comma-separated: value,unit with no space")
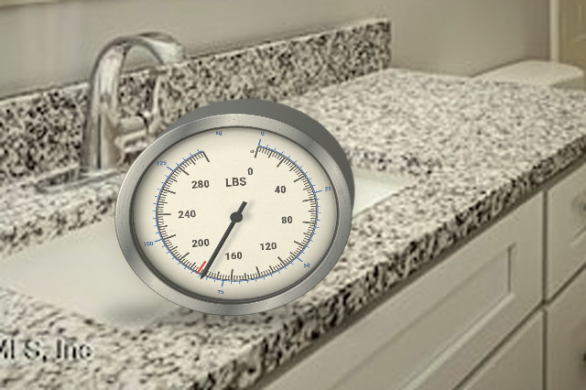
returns 180,lb
